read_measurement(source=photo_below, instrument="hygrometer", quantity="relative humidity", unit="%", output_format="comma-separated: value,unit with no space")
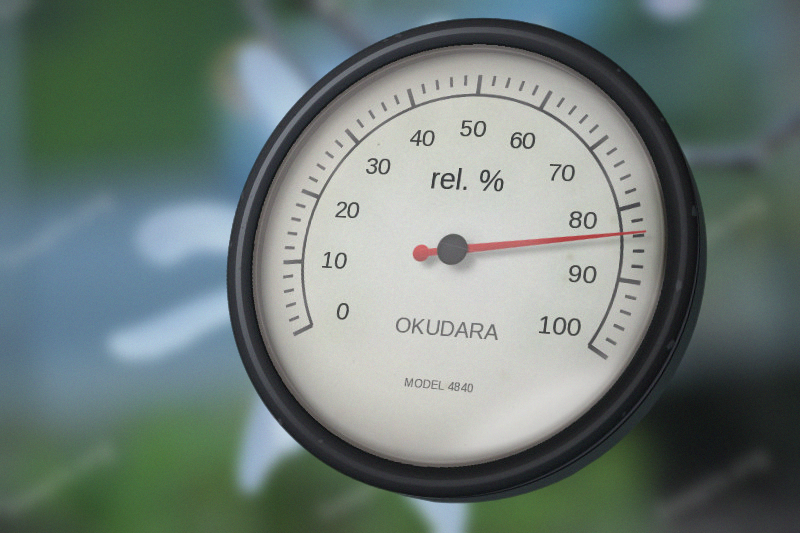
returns 84,%
